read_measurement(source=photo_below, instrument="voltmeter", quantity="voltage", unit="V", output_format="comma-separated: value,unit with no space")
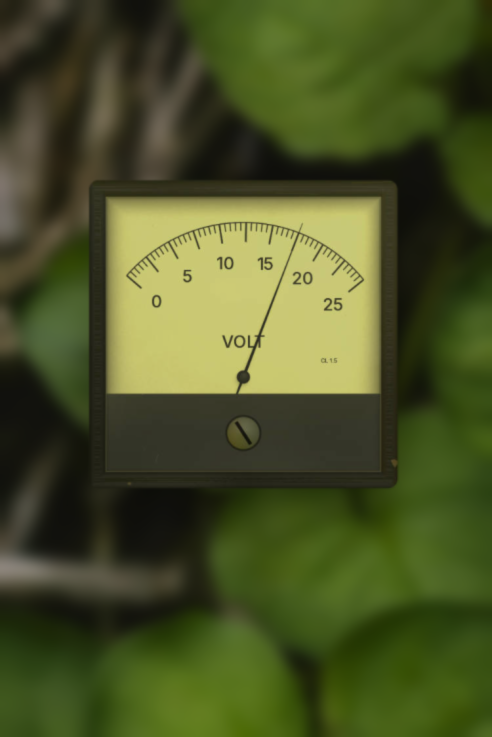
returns 17.5,V
